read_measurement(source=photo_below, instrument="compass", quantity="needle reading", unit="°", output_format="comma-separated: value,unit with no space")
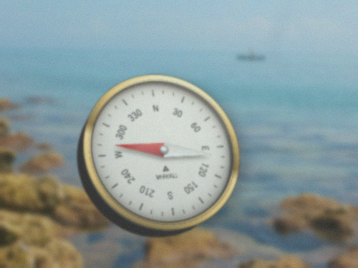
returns 280,°
